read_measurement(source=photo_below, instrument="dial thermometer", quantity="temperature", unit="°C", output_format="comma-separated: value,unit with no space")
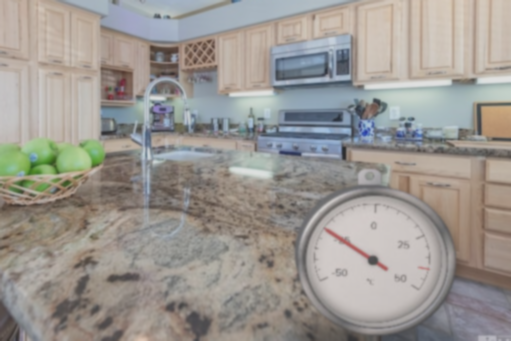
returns -25,°C
